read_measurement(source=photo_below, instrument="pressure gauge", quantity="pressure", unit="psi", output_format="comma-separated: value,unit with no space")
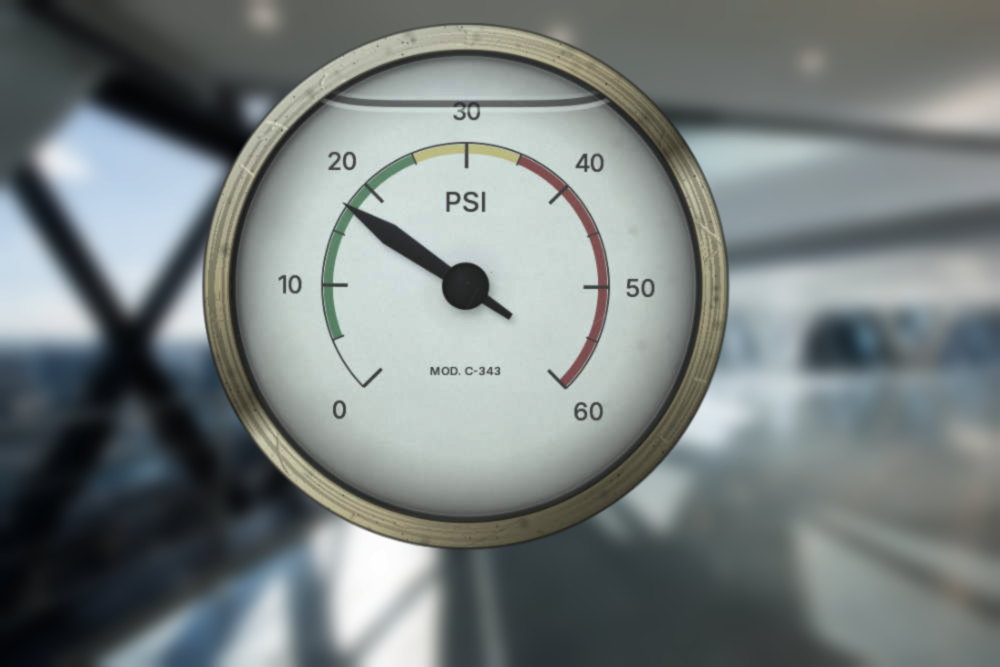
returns 17.5,psi
